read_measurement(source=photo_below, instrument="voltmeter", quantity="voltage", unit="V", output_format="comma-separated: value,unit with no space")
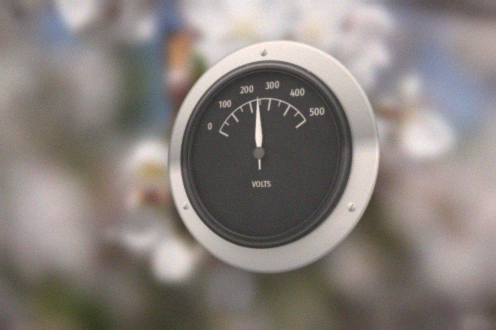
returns 250,V
